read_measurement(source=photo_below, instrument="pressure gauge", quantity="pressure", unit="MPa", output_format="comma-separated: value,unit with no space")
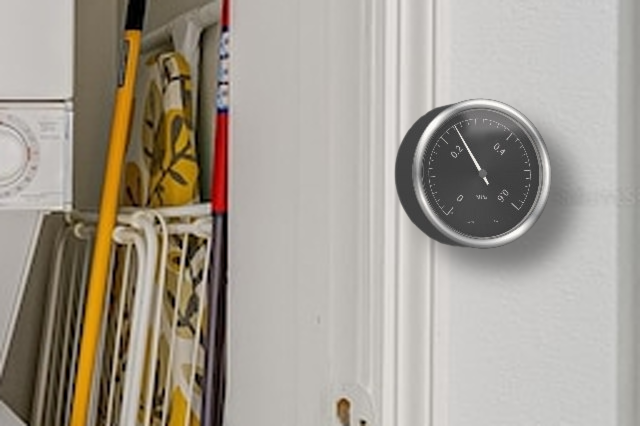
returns 0.24,MPa
